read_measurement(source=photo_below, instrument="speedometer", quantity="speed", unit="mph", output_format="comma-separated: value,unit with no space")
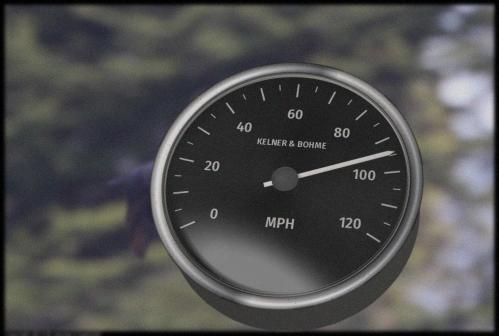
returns 95,mph
